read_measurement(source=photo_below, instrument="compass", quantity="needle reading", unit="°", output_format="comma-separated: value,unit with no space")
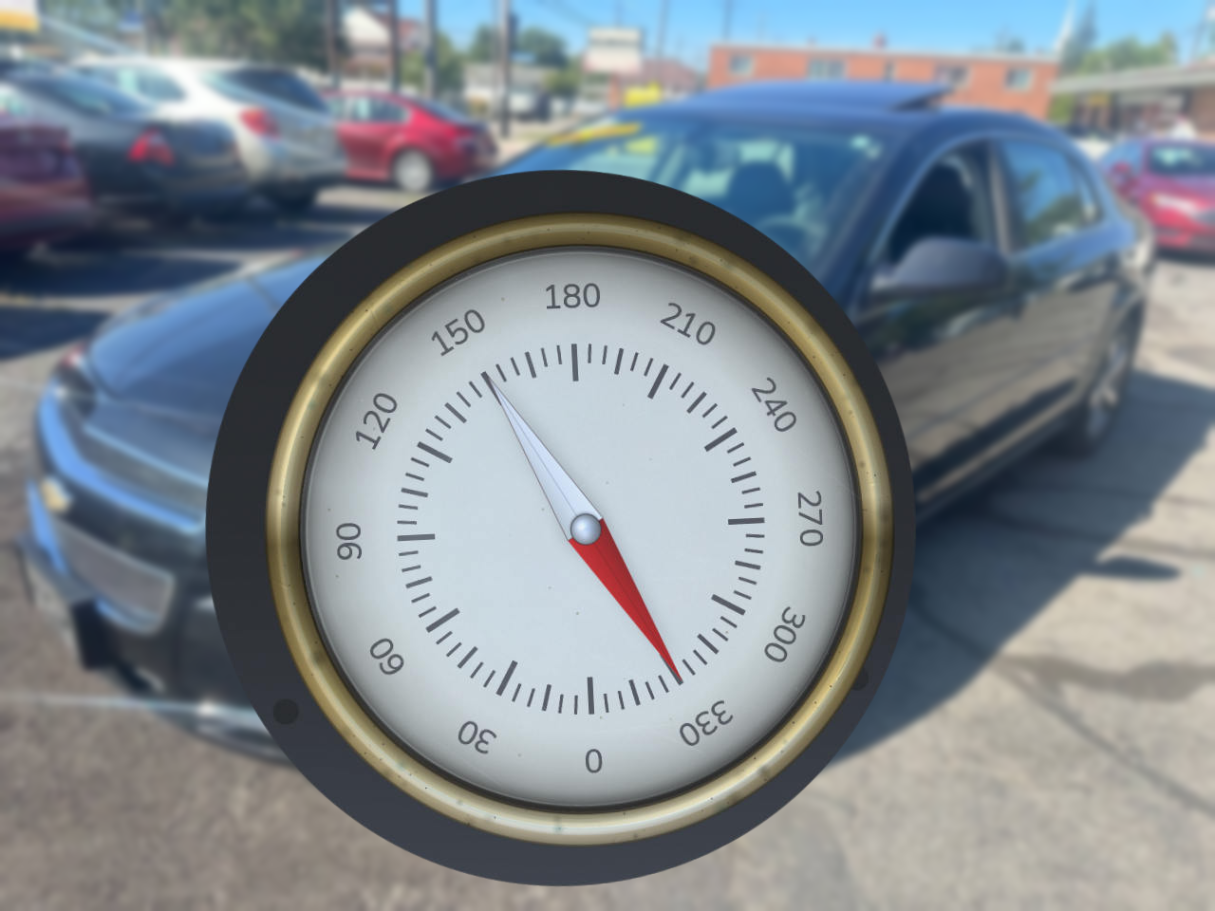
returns 330,°
